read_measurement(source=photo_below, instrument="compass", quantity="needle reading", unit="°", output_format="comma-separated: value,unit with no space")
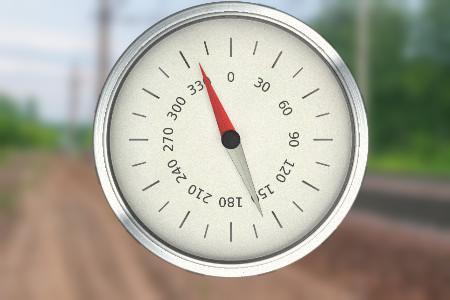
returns 337.5,°
